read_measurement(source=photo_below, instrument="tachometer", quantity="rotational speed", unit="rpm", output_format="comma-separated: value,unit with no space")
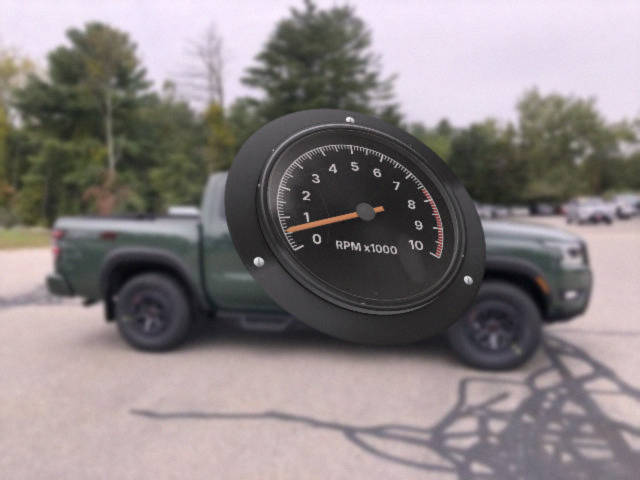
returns 500,rpm
